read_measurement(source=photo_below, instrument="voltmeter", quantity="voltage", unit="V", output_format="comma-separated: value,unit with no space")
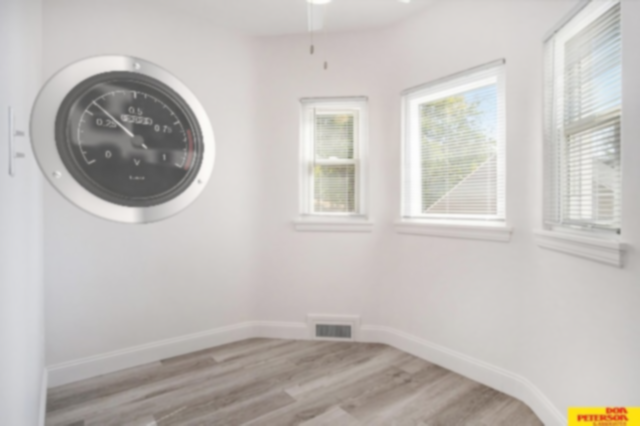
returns 0.3,V
